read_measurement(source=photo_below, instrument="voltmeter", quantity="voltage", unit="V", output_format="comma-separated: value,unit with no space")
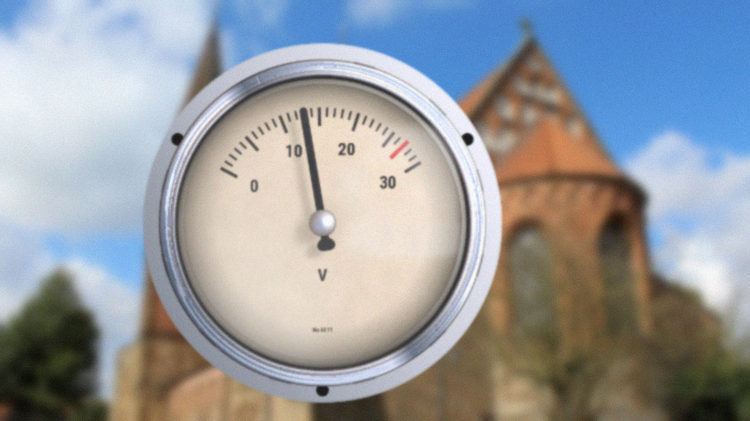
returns 13,V
